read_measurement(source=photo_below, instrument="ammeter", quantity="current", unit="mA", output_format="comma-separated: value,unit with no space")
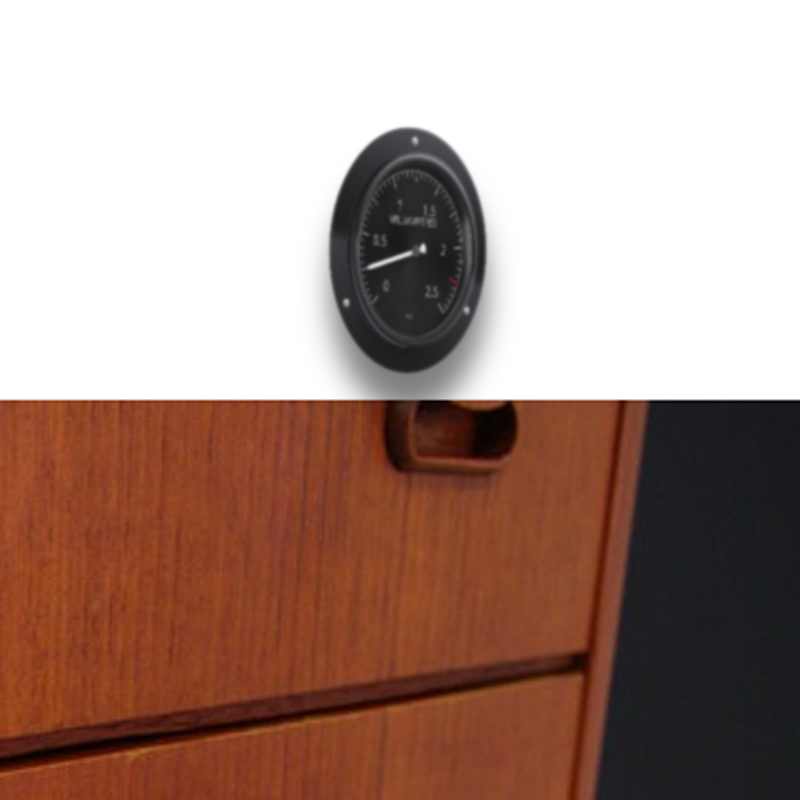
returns 0.25,mA
